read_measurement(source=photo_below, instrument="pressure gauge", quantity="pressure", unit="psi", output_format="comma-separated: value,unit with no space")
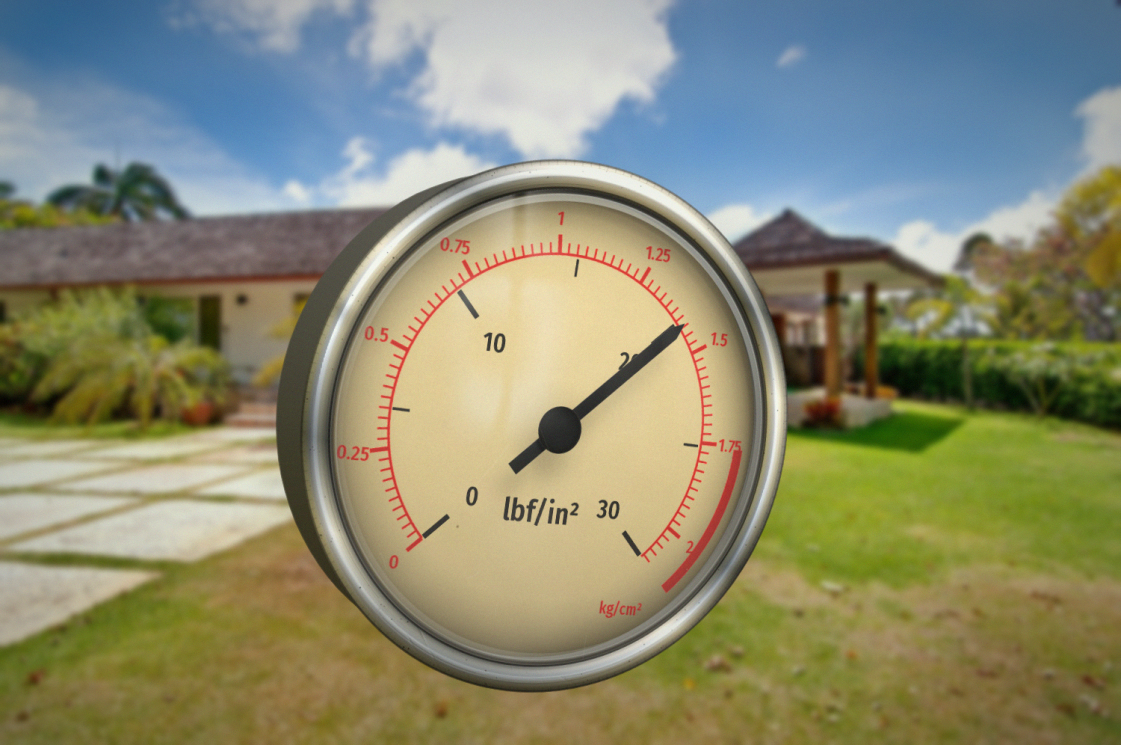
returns 20,psi
